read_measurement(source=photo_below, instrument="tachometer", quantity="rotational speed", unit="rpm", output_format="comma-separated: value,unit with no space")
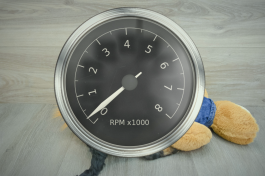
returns 250,rpm
